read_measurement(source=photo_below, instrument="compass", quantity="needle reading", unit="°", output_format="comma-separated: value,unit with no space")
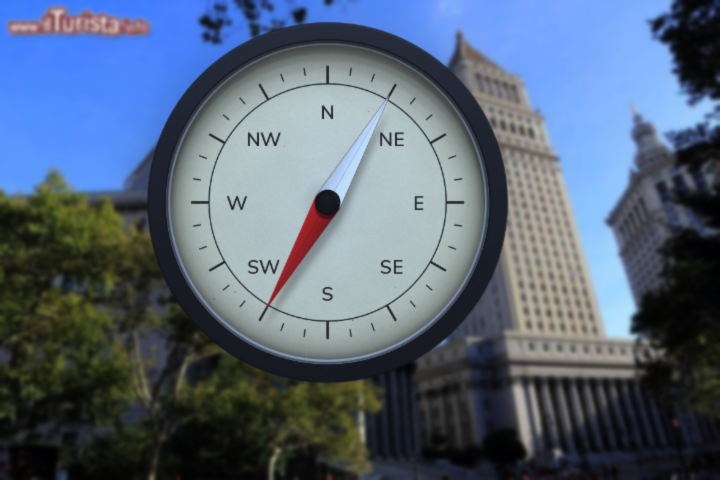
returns 210,°
